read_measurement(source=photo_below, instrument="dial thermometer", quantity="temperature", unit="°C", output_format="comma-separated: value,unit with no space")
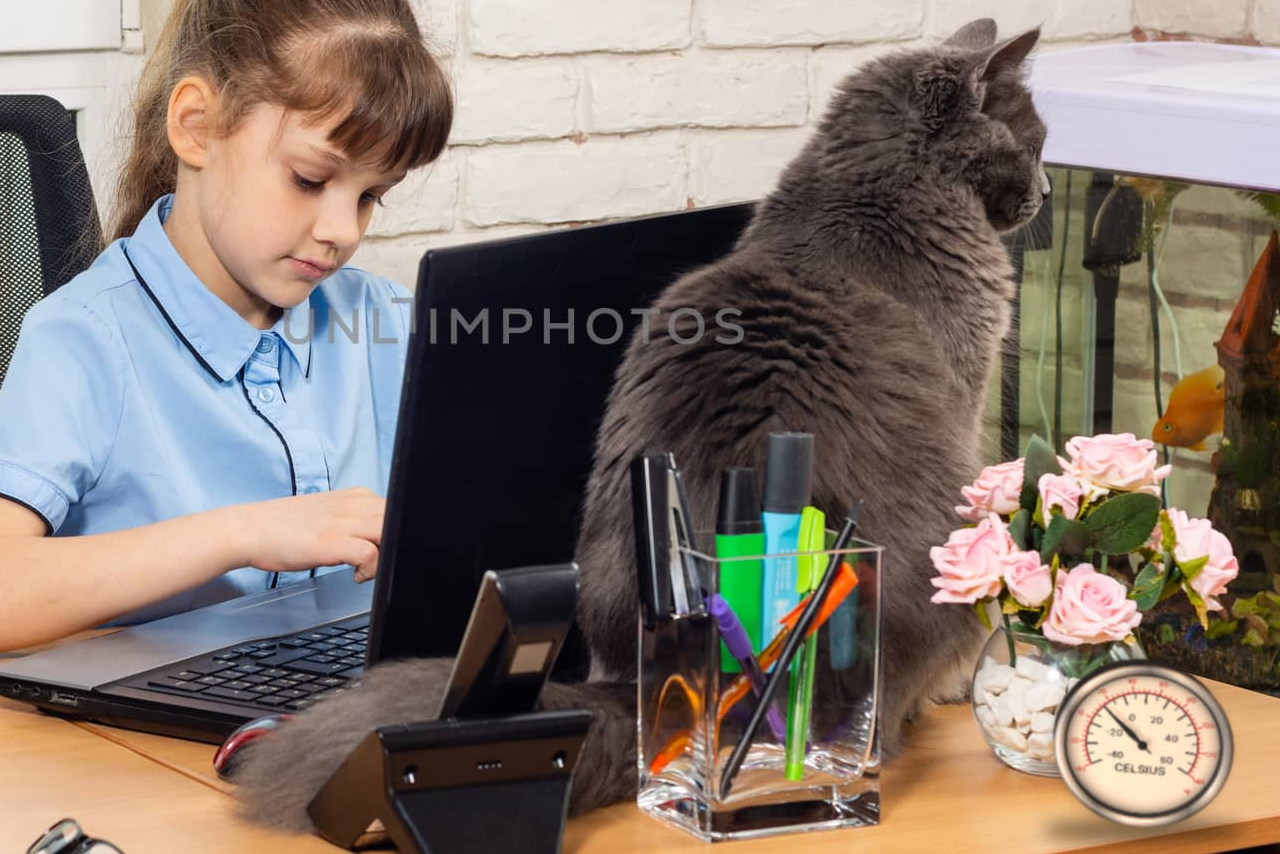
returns -10,°C
